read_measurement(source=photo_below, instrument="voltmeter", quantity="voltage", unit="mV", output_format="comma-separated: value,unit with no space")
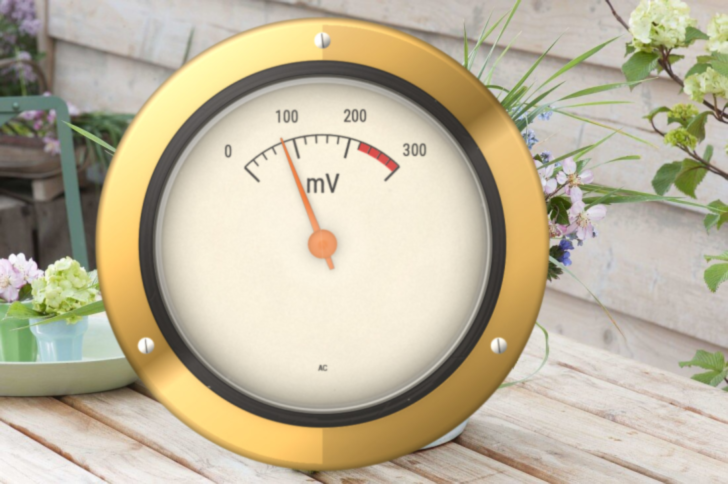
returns 80,mV
